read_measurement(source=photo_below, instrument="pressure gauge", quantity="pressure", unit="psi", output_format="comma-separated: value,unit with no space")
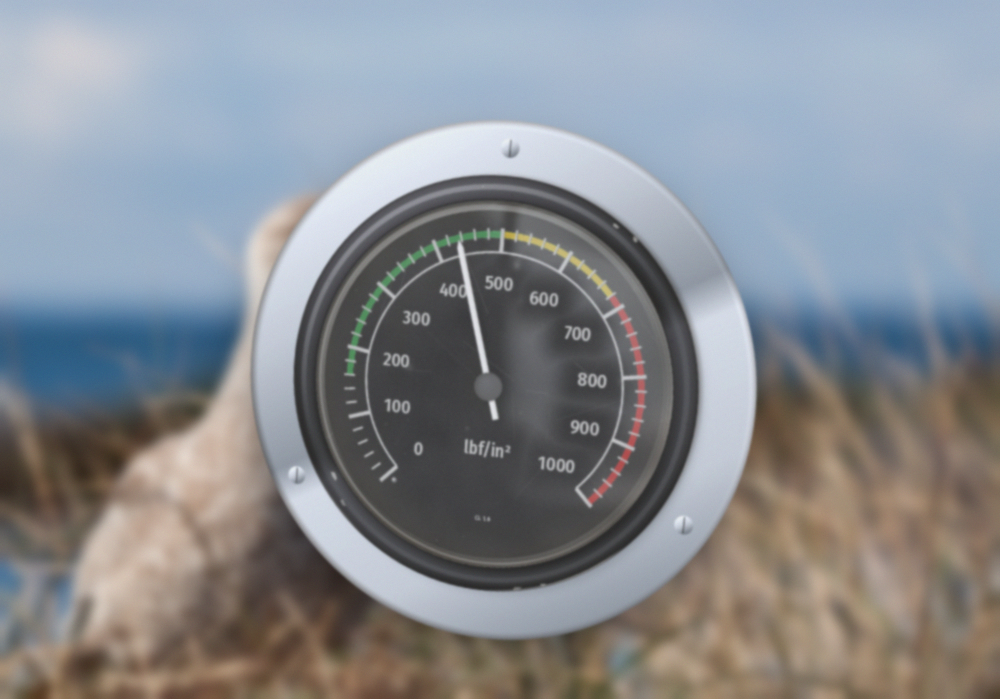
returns 440,psi
